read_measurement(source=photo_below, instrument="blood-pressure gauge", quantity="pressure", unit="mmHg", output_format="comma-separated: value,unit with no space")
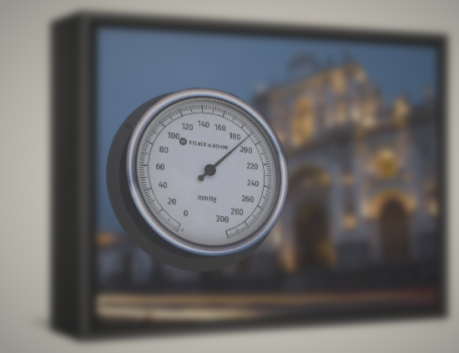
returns 190,mmHg
